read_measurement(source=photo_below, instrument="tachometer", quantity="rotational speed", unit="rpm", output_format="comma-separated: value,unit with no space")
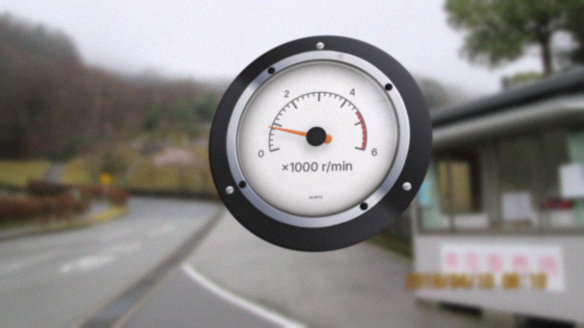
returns 800,rpm
